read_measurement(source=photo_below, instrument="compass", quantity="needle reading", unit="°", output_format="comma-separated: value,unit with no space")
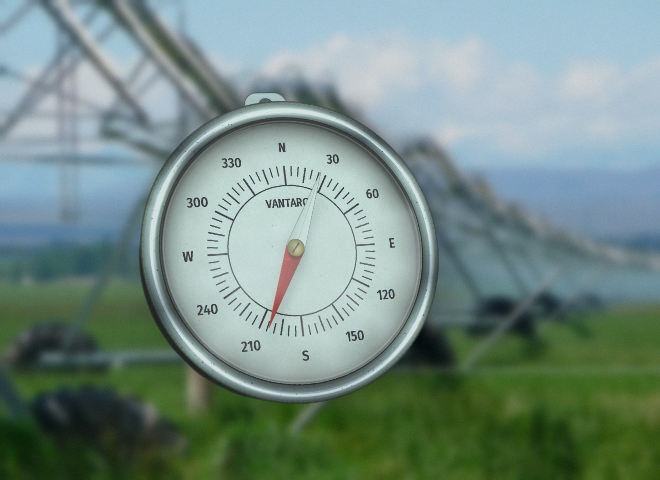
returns 205,°
